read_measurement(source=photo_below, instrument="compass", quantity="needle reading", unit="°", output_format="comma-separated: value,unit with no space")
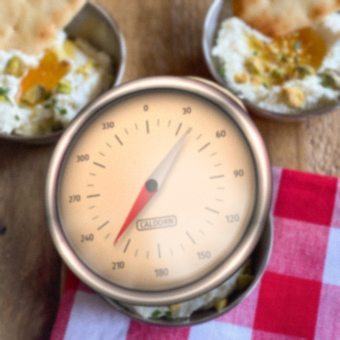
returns 220,°
